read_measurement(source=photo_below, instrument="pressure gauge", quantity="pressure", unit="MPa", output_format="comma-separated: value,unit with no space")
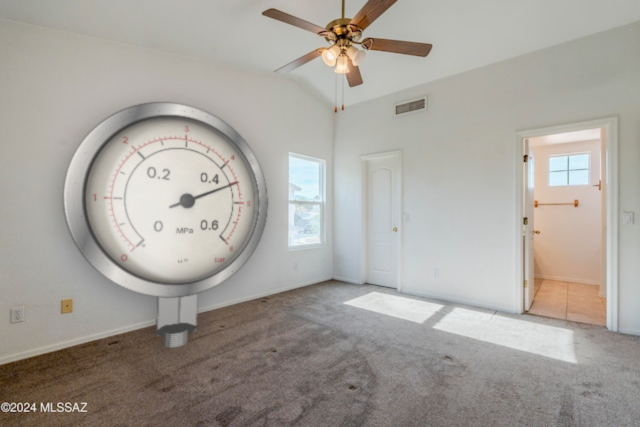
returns 0.45,MPa
